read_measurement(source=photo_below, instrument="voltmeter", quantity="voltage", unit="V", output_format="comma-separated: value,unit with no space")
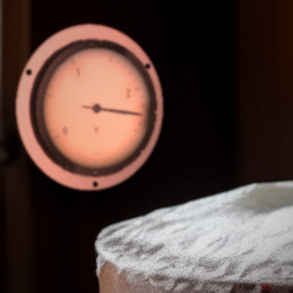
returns 2.3,V
